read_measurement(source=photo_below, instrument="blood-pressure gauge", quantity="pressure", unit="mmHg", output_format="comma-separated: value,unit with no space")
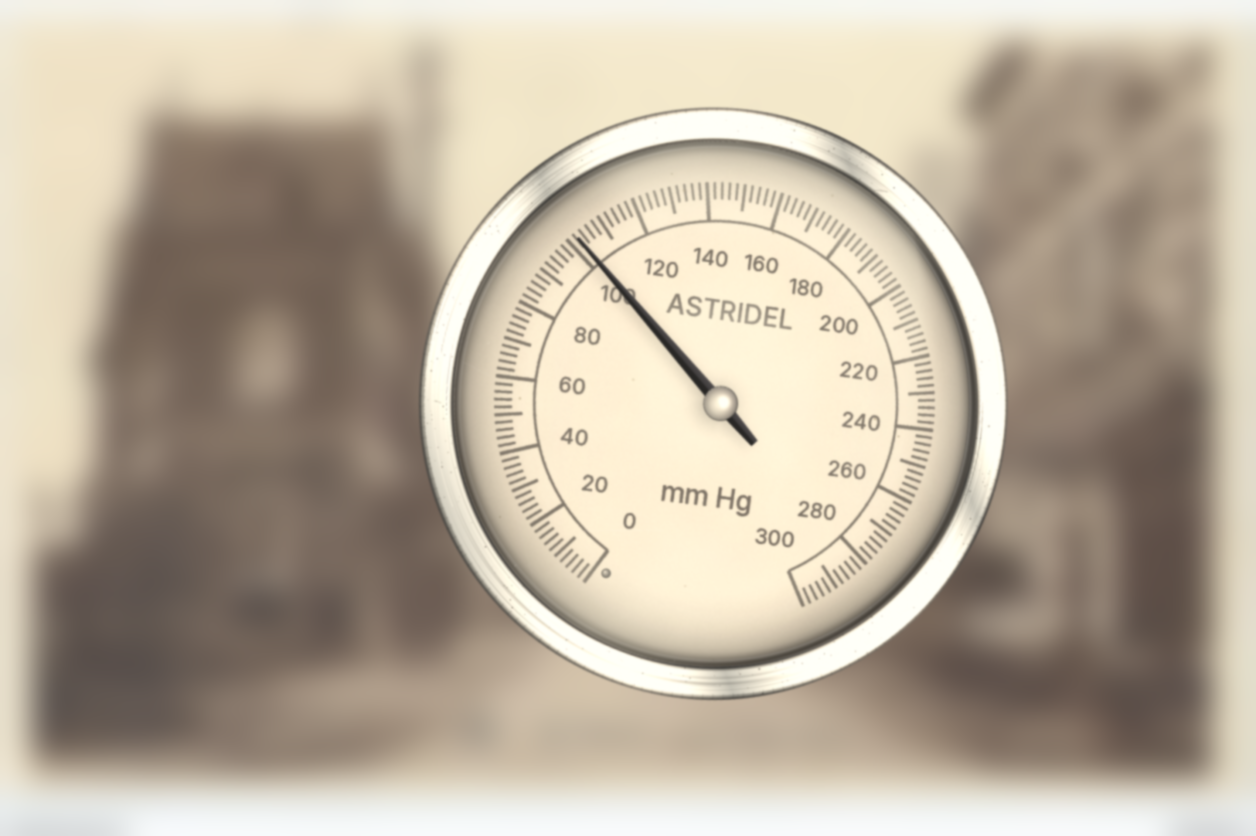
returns 102,mmHg
